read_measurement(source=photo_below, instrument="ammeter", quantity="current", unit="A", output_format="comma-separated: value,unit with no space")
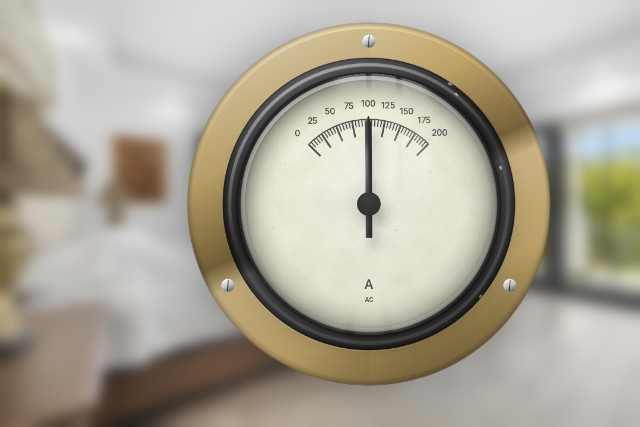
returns 100,A
